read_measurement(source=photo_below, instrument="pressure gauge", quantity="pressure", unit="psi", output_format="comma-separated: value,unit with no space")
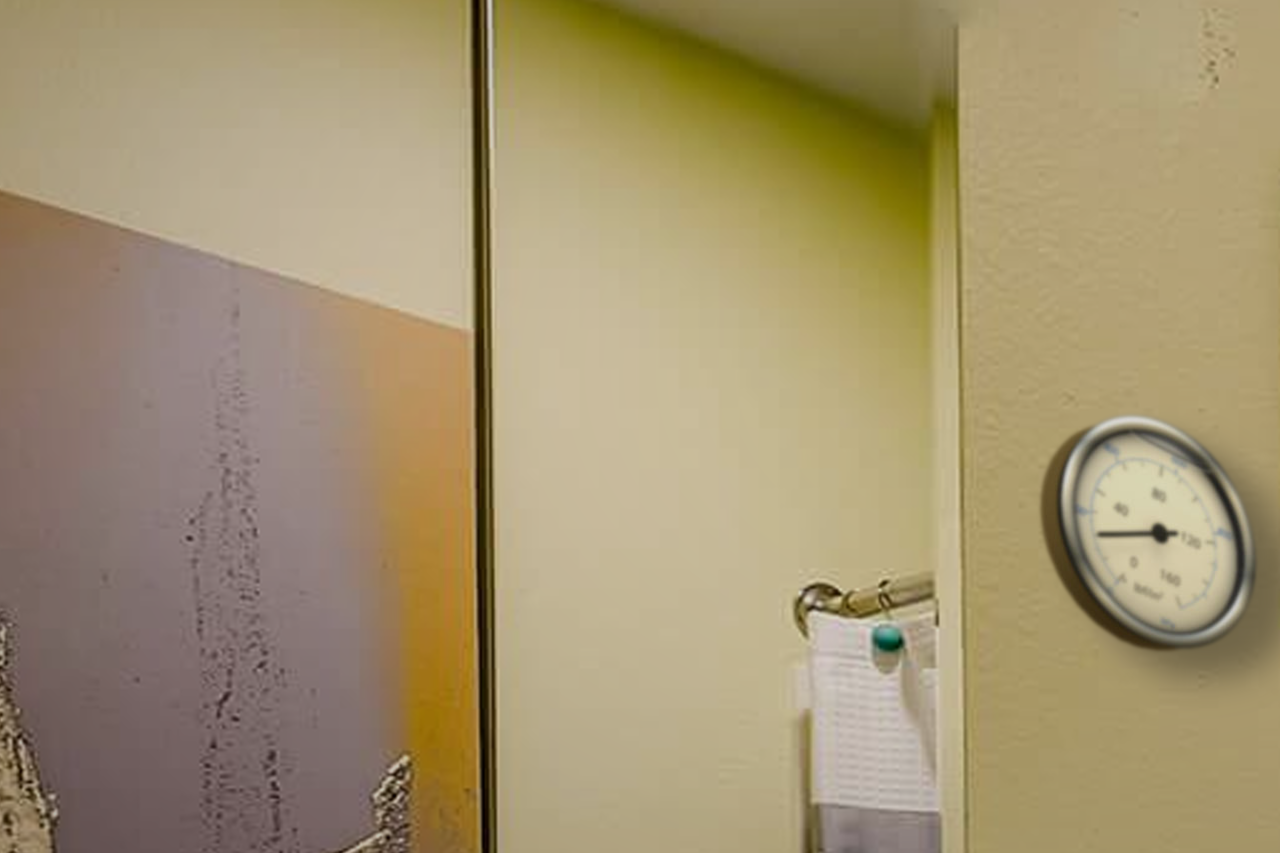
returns 20,psi
